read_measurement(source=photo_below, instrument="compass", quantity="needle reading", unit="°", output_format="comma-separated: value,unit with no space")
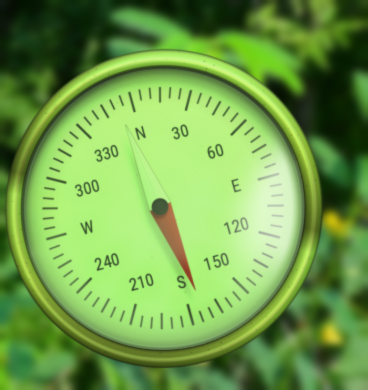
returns 172.5,°
